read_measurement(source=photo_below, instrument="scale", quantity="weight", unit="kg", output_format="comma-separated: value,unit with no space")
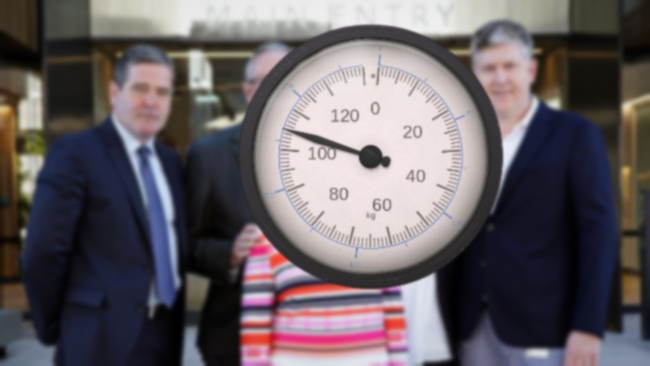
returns 105,kg
